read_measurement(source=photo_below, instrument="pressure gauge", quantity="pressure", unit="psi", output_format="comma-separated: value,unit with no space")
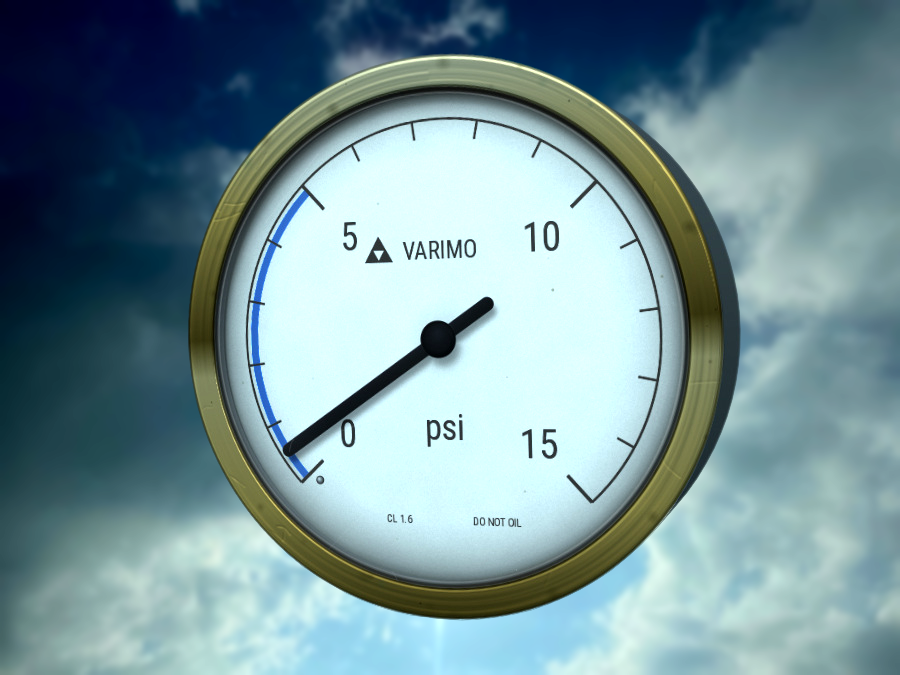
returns 0.5,psi
